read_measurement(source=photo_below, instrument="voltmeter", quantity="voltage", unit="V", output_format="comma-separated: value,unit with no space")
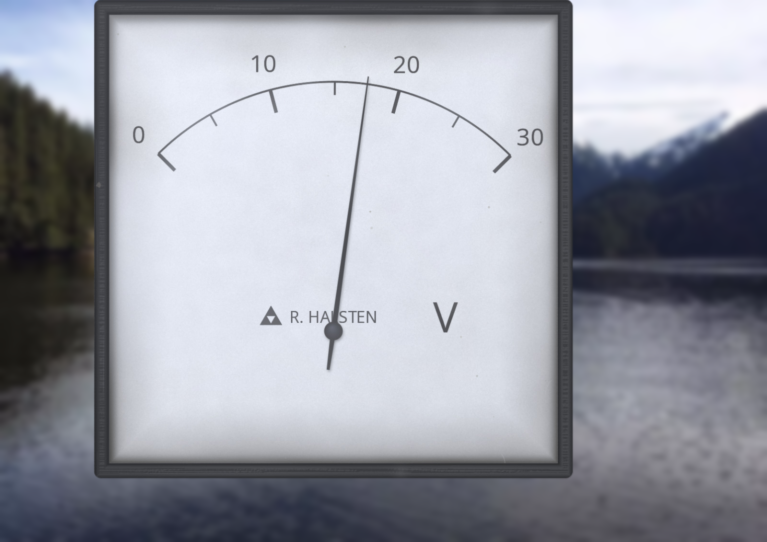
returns 17.5,V
